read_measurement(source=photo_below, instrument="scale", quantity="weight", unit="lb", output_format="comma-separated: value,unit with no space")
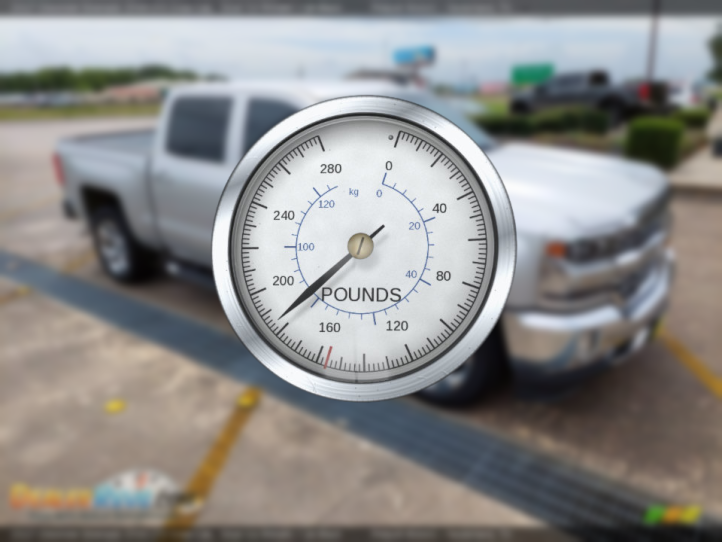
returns 184,lb
